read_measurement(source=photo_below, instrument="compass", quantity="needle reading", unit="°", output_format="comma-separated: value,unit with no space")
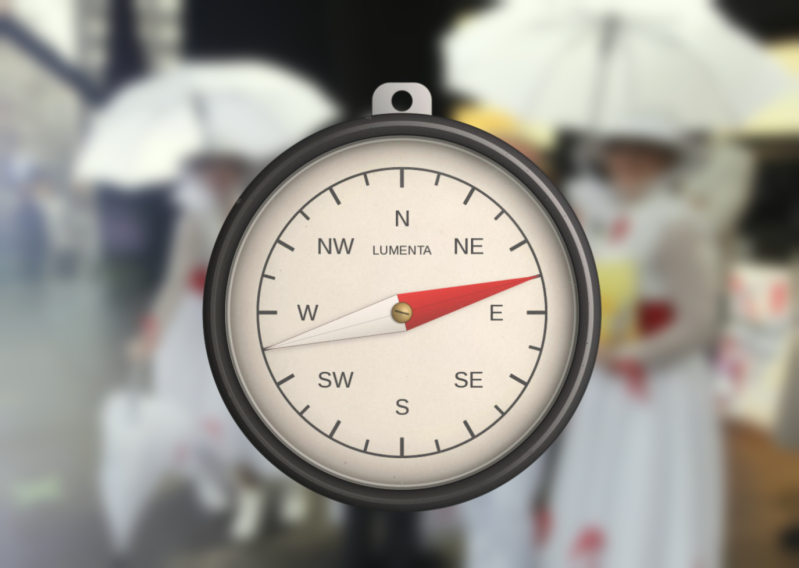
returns 75,°
